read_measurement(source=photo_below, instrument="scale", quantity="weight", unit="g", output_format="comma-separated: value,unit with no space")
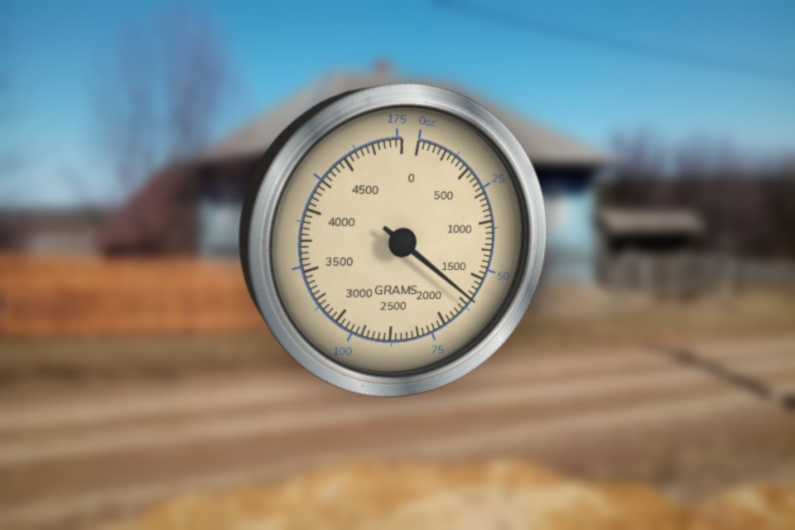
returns 1700,g
